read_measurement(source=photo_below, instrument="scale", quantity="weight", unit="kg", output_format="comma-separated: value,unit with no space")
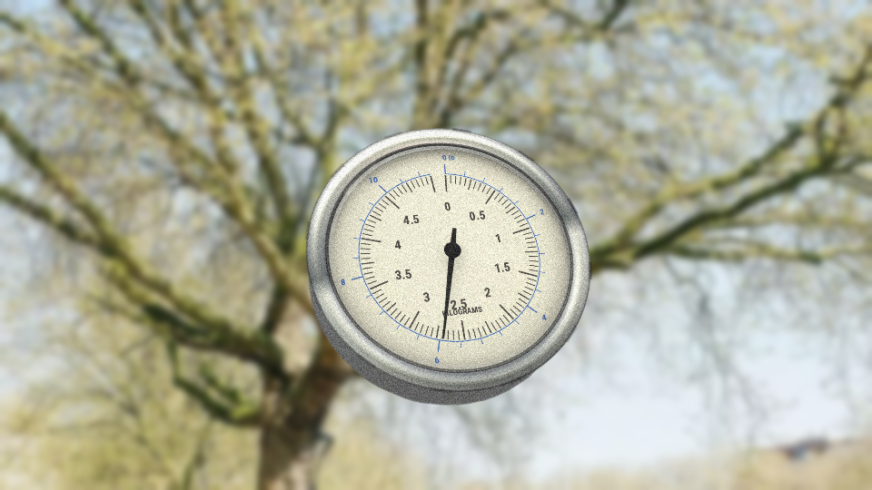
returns 2.7,kg
